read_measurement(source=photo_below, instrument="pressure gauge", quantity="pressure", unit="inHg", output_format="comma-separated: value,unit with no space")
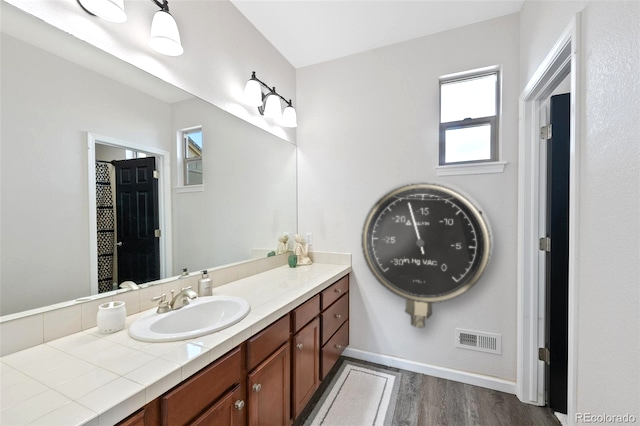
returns -17,inHg
